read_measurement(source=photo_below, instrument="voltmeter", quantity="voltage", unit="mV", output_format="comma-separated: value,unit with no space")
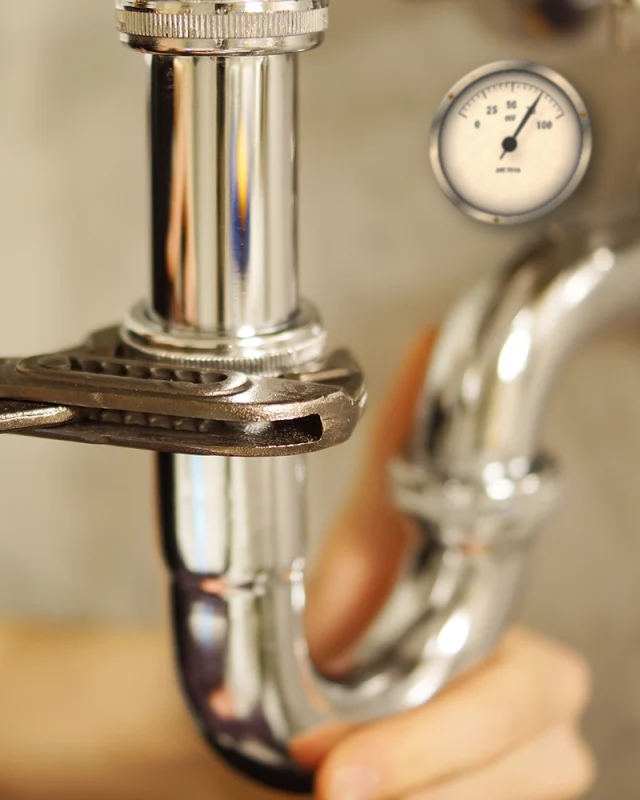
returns 75,mV
